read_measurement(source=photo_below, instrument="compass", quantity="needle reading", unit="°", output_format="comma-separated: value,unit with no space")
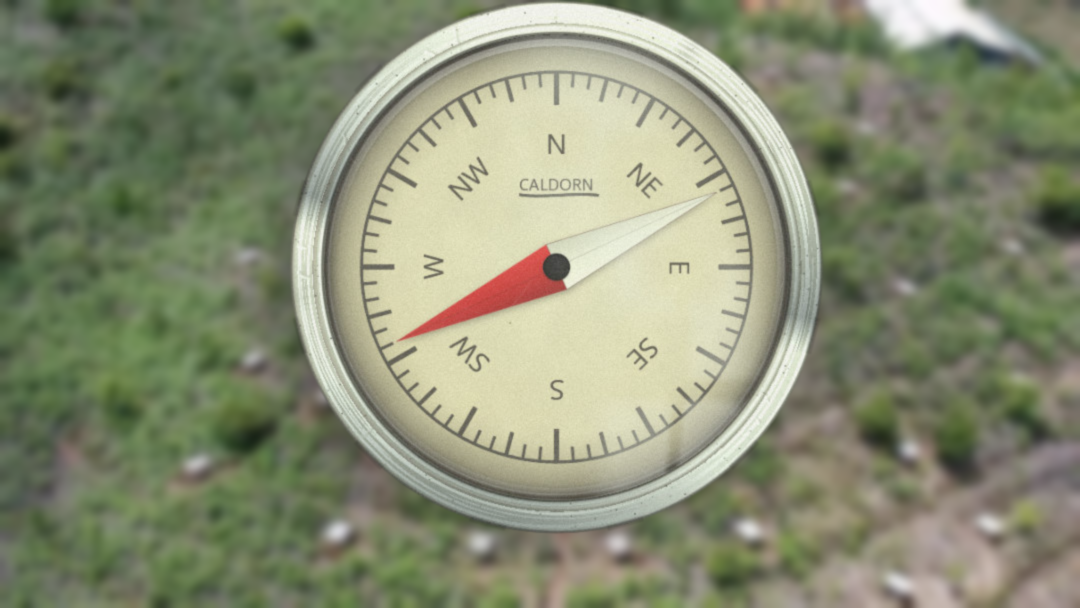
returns 245,°
